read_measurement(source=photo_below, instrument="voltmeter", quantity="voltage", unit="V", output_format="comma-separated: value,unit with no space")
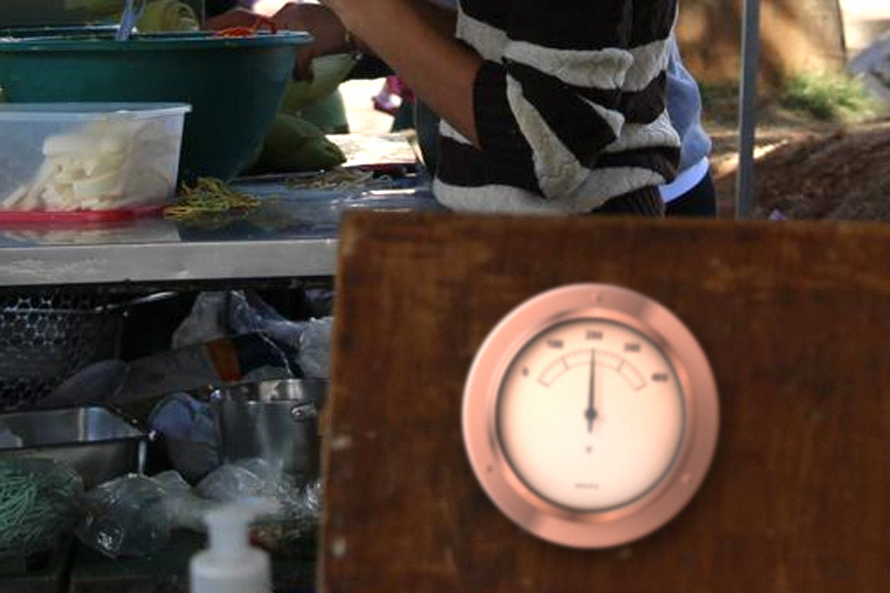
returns 200,V
